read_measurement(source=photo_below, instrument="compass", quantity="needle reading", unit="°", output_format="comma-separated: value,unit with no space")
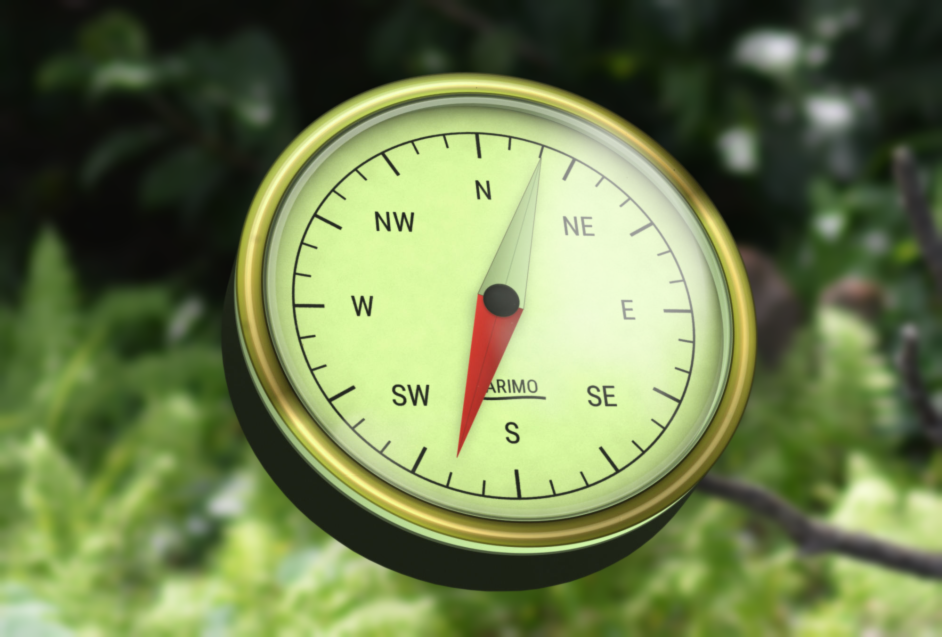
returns 200,°
